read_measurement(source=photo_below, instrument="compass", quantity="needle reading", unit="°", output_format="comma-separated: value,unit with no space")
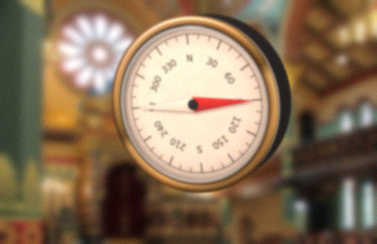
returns 90,°
